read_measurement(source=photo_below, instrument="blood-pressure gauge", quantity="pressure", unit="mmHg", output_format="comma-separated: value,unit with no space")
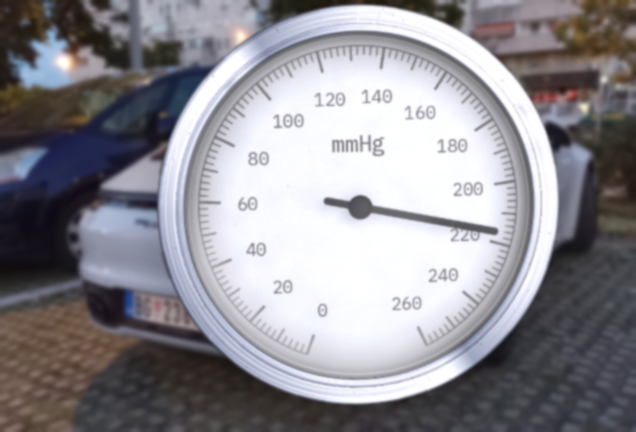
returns 216,mmHg
